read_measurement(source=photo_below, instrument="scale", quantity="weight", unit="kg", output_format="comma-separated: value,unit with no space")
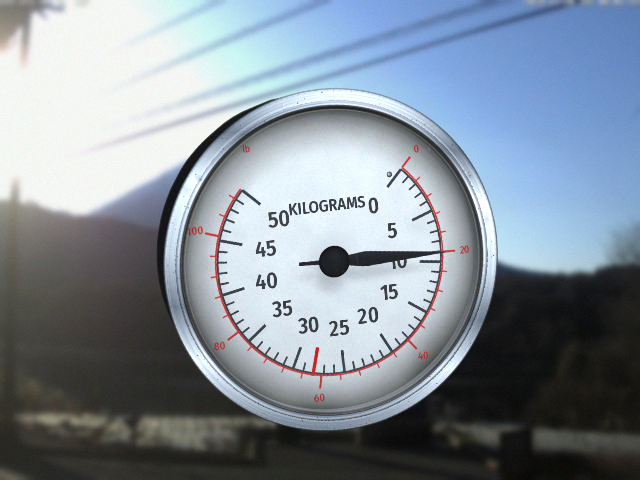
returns 9,kg
